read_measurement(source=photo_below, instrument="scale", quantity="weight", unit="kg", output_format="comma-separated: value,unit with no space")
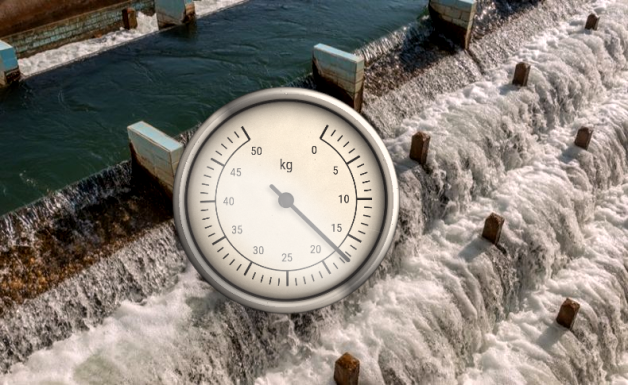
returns 17.5,kg
